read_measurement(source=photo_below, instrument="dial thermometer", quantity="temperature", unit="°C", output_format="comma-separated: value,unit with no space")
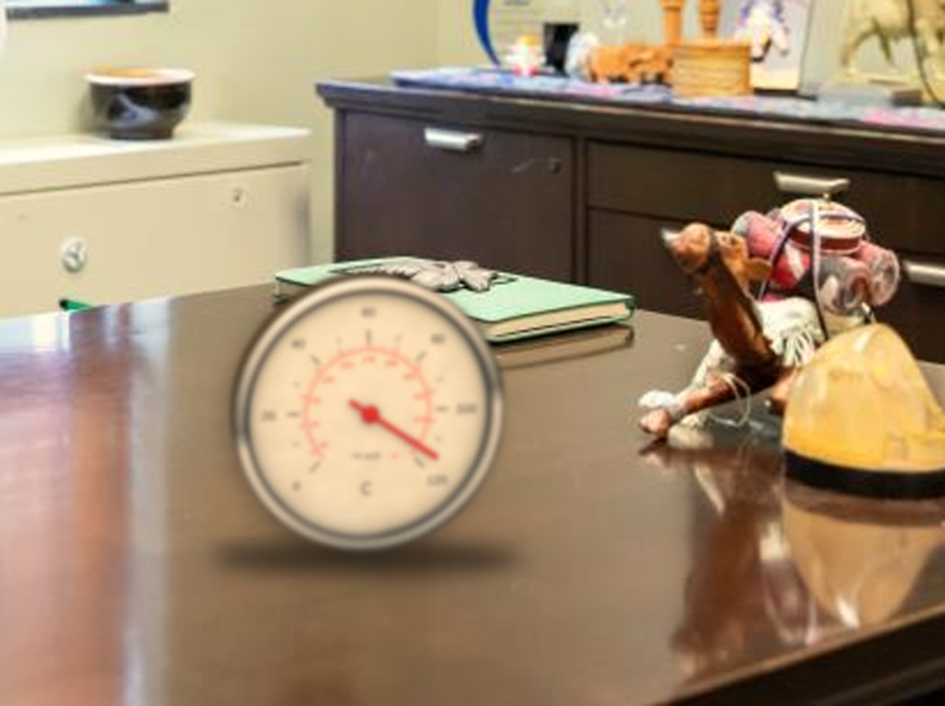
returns 115,°C
